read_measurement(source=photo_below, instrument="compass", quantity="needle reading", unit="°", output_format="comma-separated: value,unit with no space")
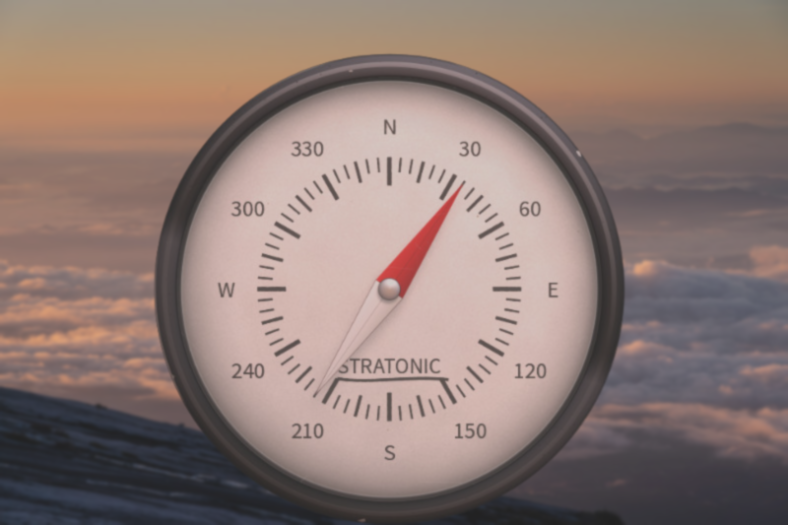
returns 35,°
